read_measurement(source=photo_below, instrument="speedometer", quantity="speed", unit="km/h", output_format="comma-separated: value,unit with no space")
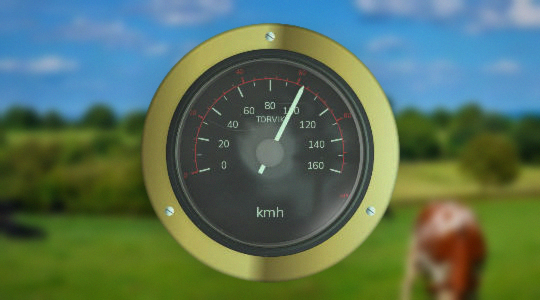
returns 100,km/h
